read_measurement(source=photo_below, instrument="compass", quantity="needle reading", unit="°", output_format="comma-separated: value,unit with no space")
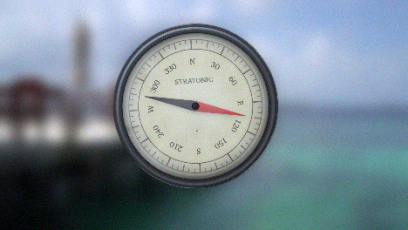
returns 105,°
